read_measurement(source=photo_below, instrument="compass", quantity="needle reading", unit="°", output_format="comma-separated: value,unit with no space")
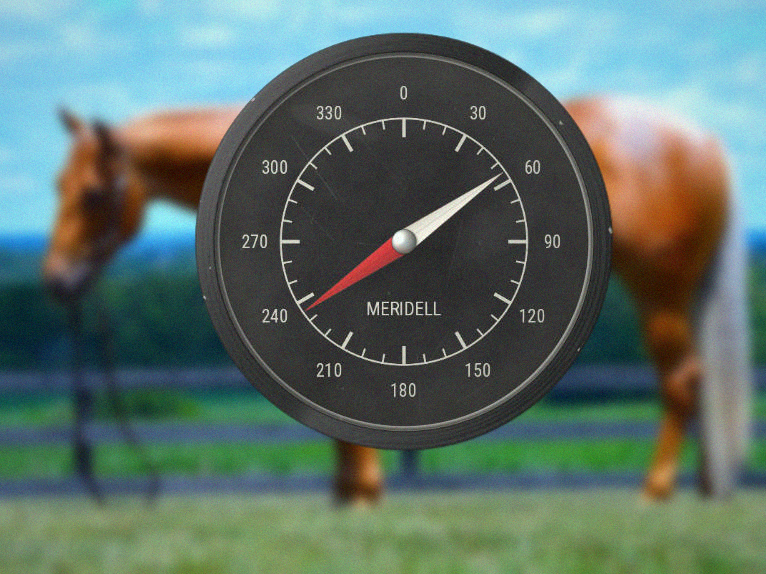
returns 235,°
